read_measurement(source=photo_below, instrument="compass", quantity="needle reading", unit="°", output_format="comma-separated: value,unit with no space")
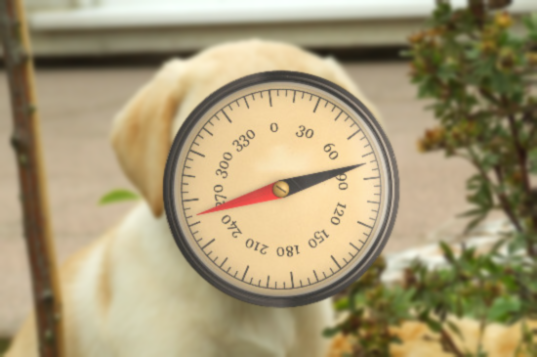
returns 260,°
